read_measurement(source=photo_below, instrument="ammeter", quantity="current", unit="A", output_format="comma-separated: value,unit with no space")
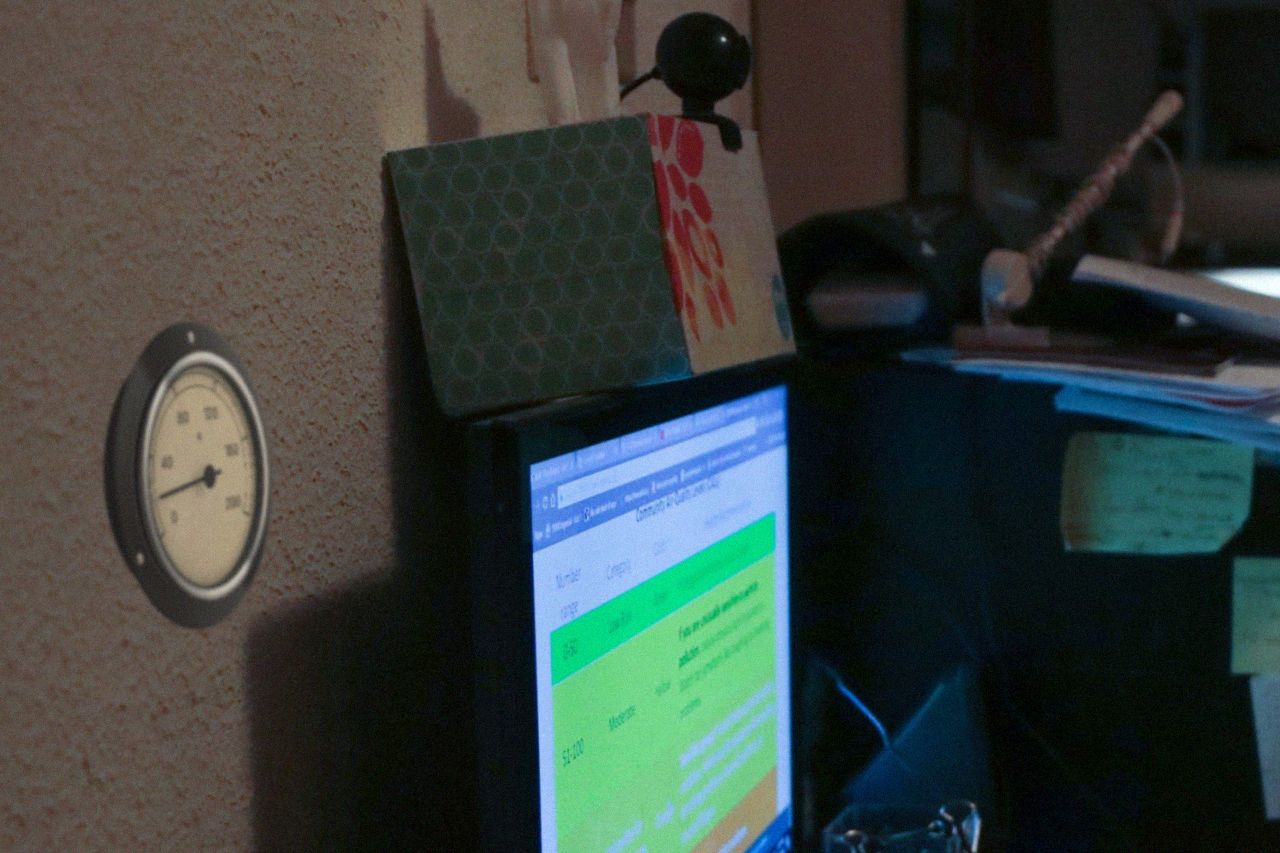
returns 20,A
